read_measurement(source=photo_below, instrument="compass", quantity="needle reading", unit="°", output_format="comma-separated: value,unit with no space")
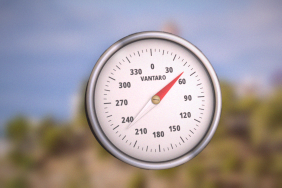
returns 50,°
